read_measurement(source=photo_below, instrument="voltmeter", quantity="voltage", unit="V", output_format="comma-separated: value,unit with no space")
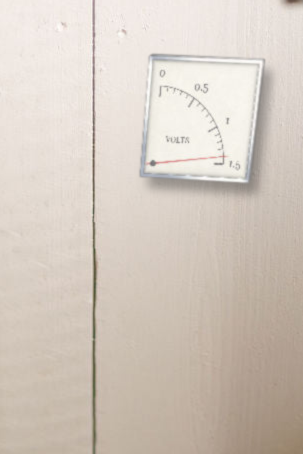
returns 1.4,V
